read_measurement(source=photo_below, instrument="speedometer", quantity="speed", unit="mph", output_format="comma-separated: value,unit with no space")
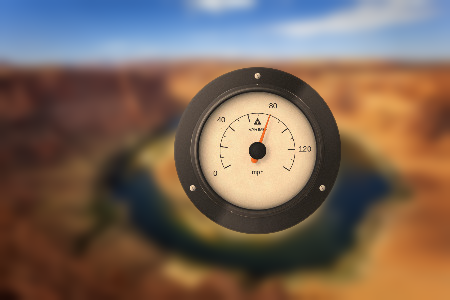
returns 80,mph
